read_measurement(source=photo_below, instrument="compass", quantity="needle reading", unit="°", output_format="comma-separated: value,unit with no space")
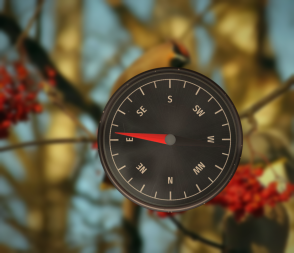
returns 97.5,°
